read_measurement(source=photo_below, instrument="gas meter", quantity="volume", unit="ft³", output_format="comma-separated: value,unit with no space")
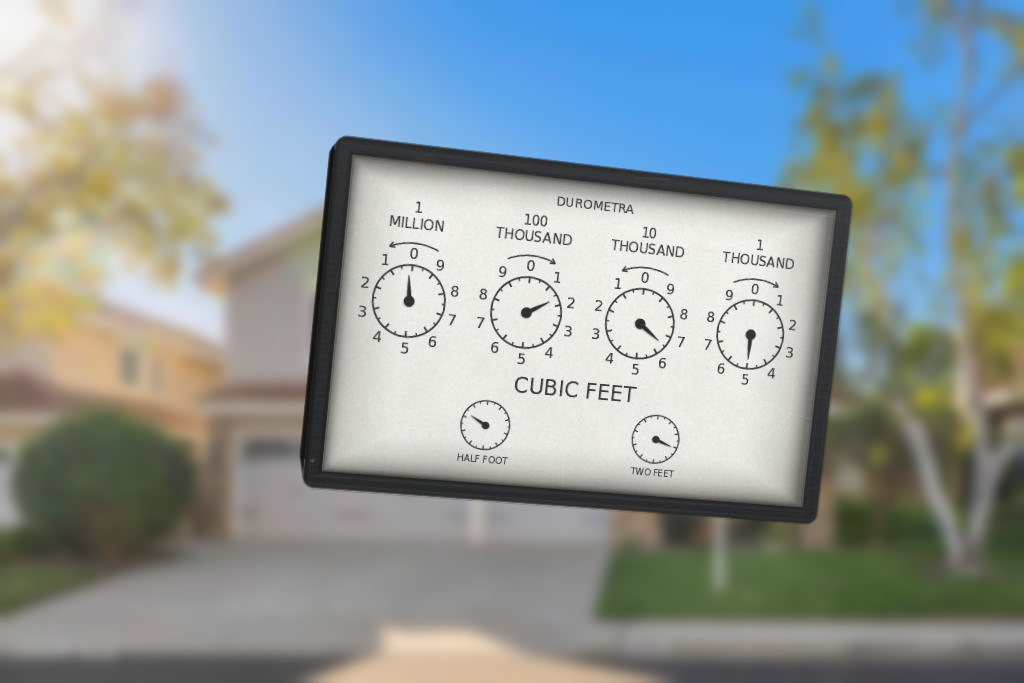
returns 16500,ft³
